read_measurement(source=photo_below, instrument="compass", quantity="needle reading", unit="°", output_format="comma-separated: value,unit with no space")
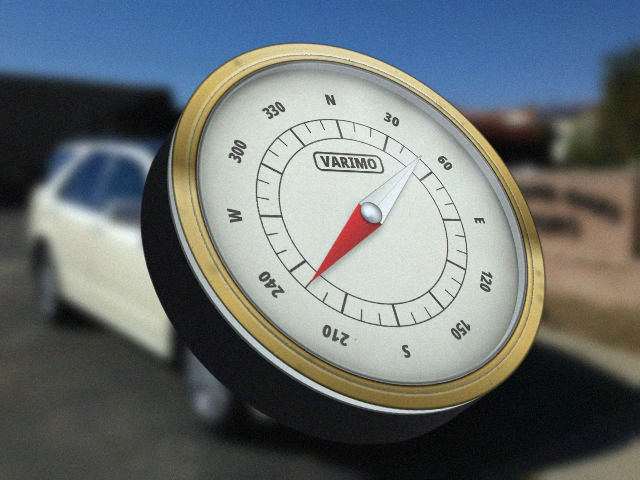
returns 230,°
